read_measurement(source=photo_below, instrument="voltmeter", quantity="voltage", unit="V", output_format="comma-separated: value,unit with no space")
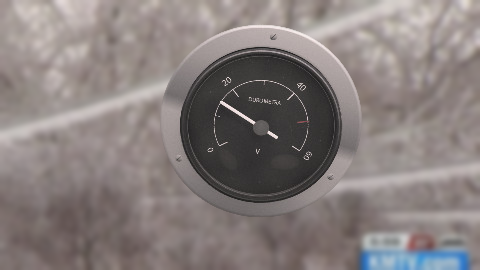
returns 15,V
